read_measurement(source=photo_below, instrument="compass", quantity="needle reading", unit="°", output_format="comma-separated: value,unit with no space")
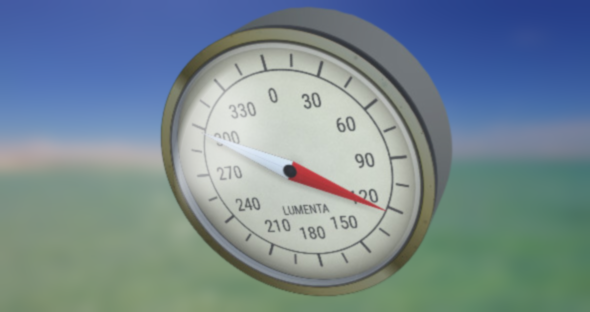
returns 120,°
